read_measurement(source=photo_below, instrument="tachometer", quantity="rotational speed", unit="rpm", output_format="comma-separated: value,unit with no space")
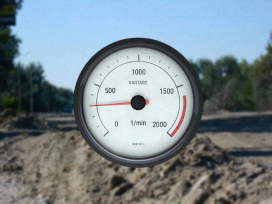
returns 300,rpm
